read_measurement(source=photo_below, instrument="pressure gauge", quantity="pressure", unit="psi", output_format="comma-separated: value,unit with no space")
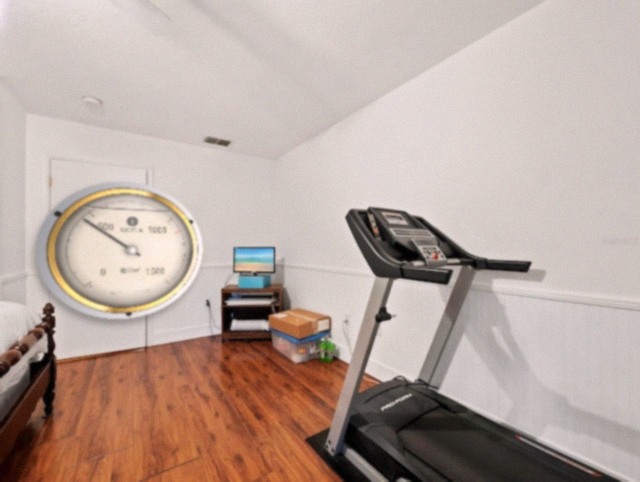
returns 450,psi
